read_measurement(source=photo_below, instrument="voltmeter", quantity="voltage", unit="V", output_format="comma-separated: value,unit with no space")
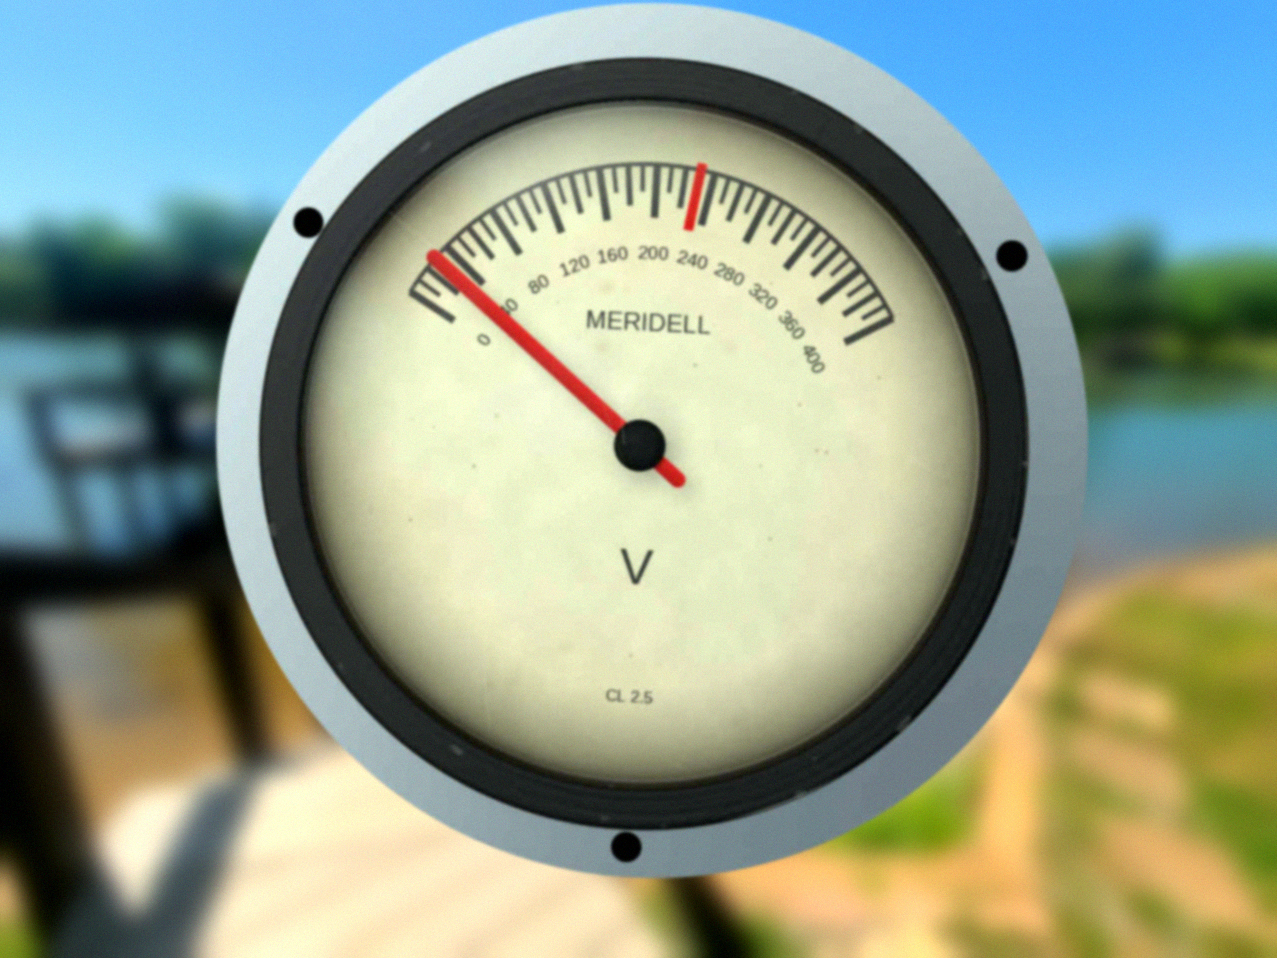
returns 30,V
